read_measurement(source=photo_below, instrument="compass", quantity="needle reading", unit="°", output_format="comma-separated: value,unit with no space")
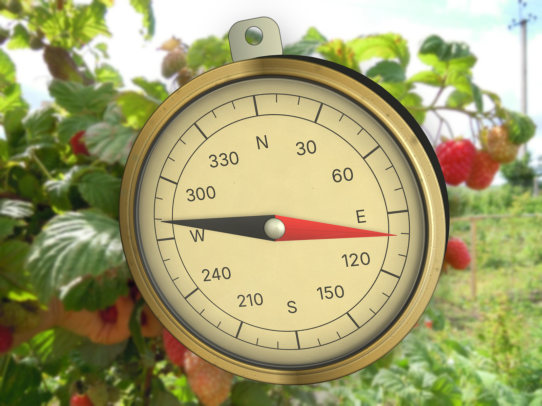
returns 100,°
